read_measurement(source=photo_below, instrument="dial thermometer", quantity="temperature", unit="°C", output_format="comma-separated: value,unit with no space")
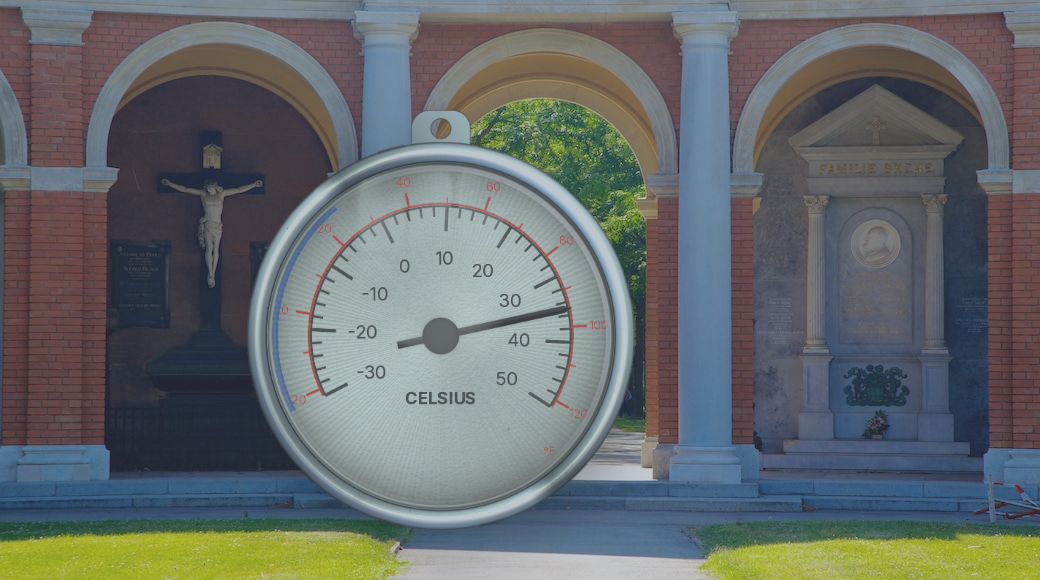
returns 35,°C
